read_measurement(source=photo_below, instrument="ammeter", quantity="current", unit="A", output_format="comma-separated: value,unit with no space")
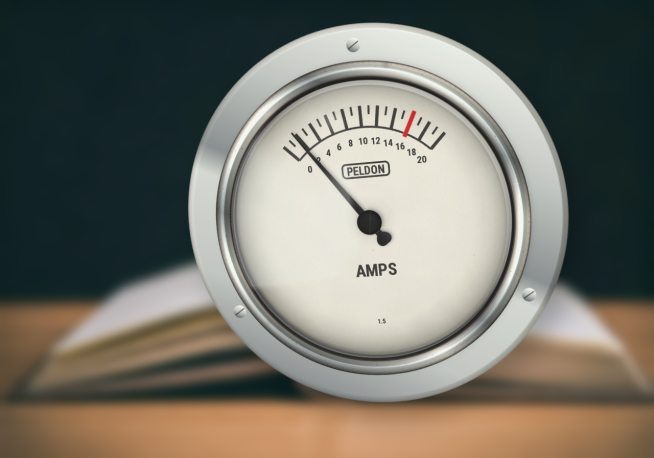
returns 2,A
